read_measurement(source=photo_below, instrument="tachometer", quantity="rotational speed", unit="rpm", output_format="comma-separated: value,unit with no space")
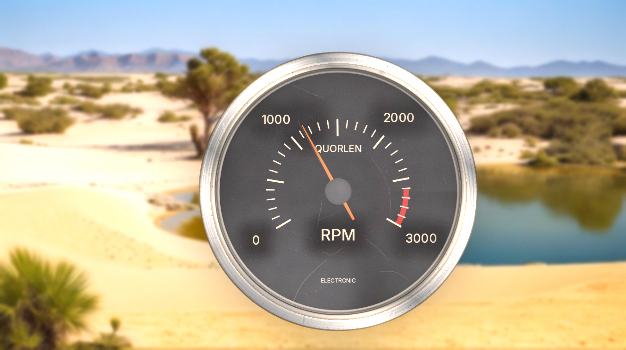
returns 1150,rpm
